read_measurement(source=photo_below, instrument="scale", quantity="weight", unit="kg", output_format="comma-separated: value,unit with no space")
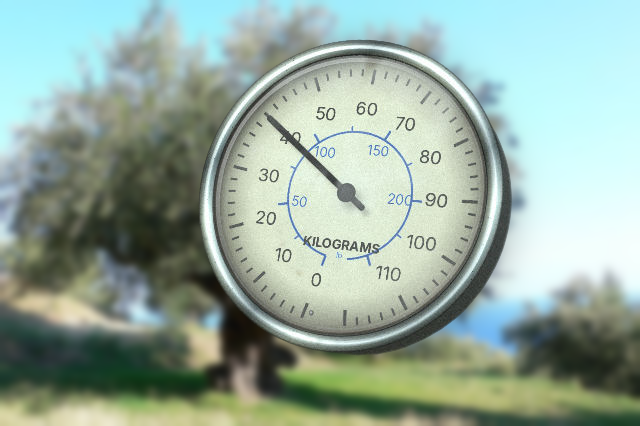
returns 40,kg
